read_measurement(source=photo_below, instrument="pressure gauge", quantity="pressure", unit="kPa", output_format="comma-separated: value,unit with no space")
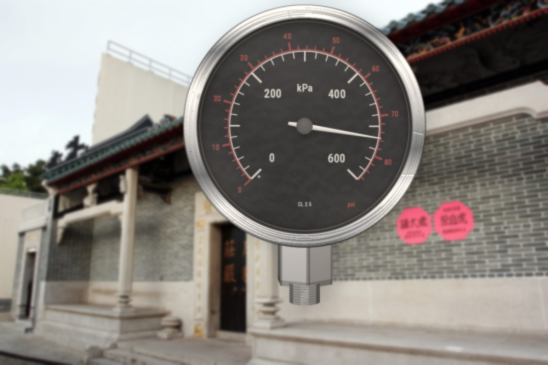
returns 520,kPa
